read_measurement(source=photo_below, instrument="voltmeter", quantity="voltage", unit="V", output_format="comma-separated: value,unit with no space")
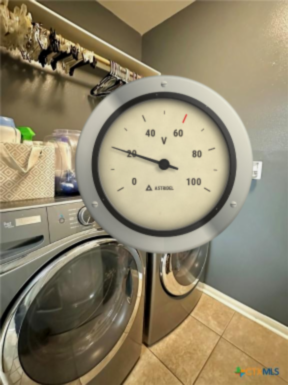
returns 20,V
